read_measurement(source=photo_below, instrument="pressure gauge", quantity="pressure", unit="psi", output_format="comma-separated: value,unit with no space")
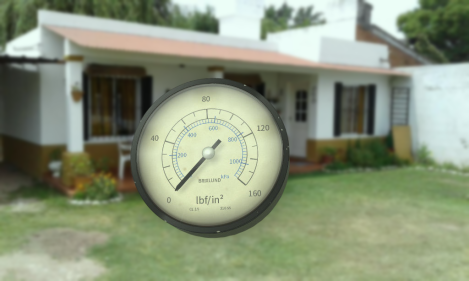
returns 0,psi
